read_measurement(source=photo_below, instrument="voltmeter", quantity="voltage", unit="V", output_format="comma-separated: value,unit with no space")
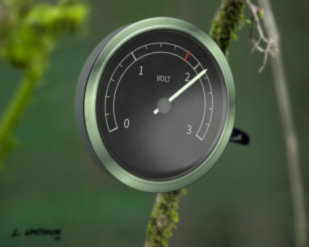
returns 2.1,V
